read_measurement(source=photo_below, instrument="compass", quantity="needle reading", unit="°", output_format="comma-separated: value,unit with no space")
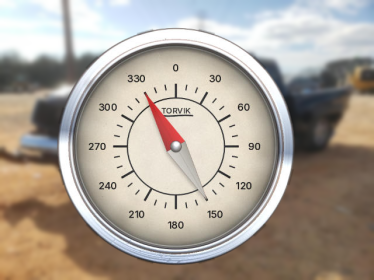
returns 330,°
